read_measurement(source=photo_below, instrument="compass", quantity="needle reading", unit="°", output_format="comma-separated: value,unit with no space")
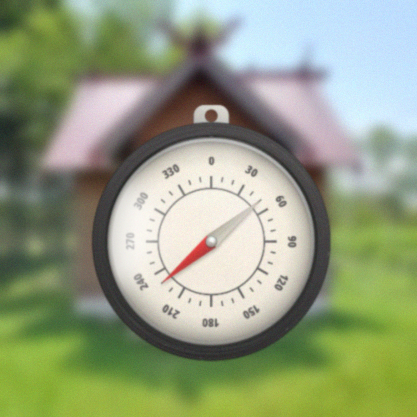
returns 230,°
